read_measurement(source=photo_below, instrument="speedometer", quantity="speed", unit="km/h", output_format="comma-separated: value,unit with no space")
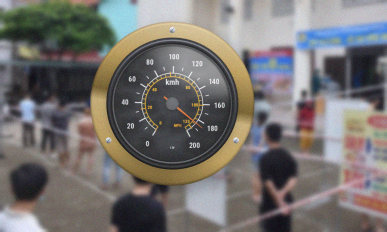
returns 185,km/h
